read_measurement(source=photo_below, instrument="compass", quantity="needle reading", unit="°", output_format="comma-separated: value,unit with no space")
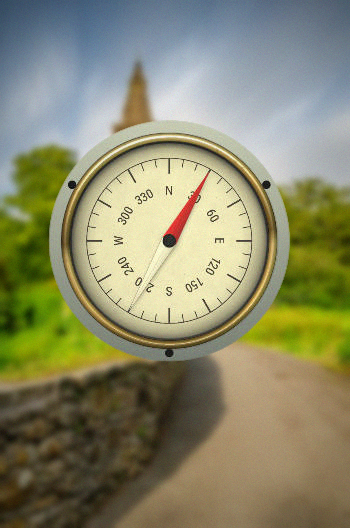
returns 30,°
